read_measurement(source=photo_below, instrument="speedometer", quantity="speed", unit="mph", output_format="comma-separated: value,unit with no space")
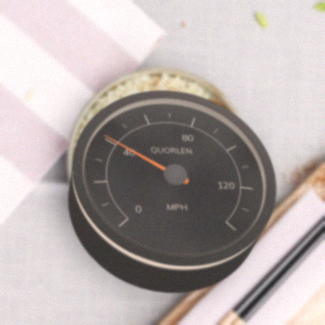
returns 40,mph
